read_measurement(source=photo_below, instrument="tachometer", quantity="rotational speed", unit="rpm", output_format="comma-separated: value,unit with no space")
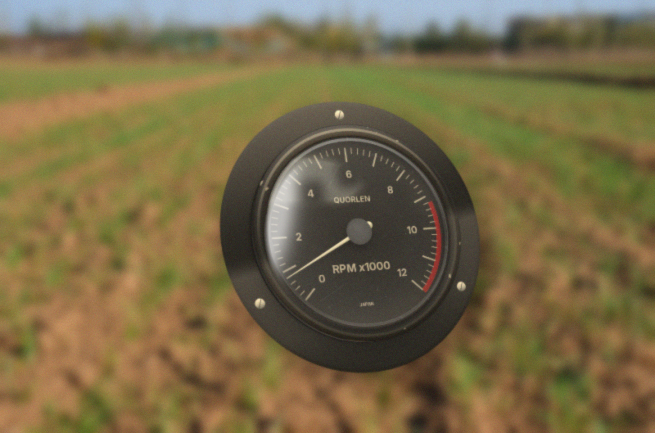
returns 800,rpm
